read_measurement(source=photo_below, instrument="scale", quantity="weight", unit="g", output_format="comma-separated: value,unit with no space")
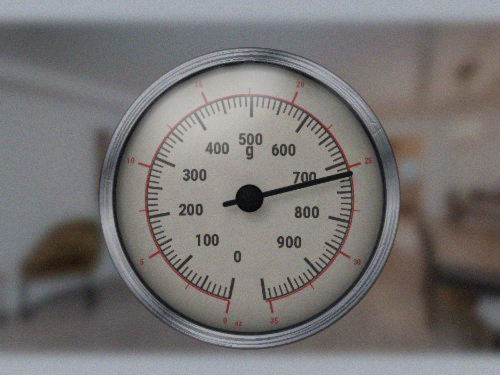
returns 720,g
